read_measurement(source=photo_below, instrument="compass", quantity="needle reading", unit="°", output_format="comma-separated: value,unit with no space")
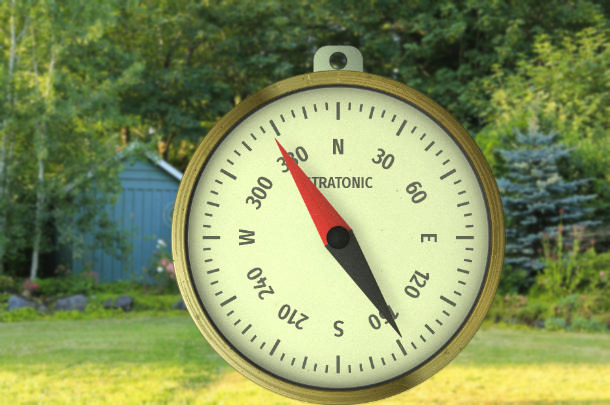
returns 327.5,°
